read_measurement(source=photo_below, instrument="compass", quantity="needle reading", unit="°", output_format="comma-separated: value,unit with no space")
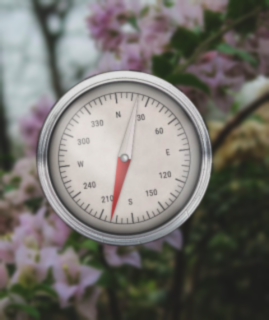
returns 200,°
